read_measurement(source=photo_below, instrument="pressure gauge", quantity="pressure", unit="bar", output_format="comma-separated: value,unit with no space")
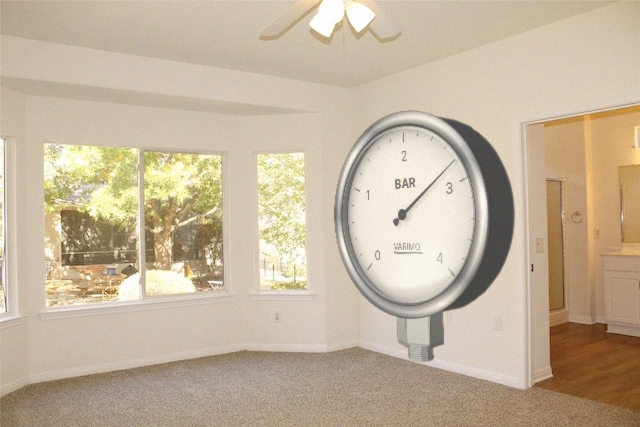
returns 2.8,bar
